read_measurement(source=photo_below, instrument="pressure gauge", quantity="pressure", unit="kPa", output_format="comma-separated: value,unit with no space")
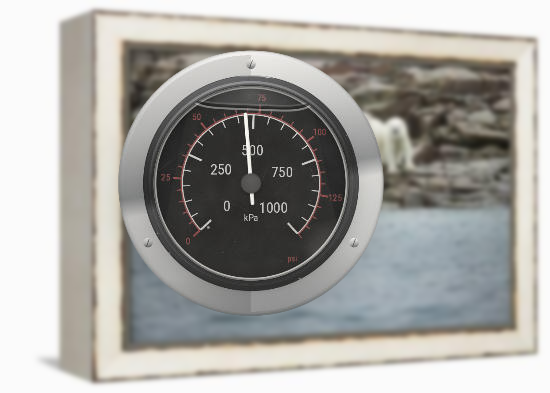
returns 475,kPa
